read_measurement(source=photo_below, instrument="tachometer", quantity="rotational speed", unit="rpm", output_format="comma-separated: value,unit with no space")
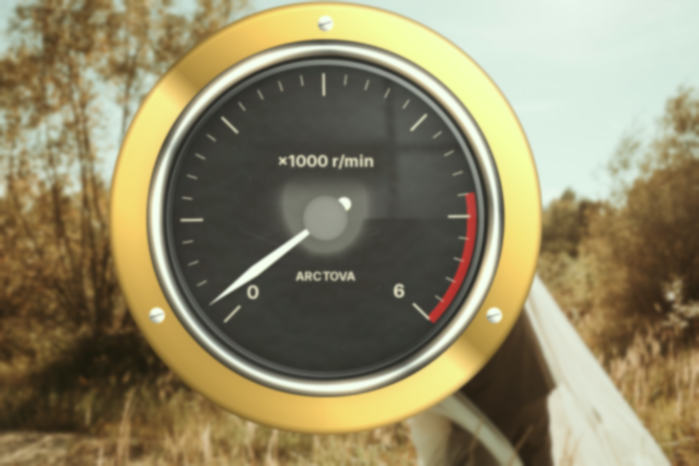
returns 200,rpm
